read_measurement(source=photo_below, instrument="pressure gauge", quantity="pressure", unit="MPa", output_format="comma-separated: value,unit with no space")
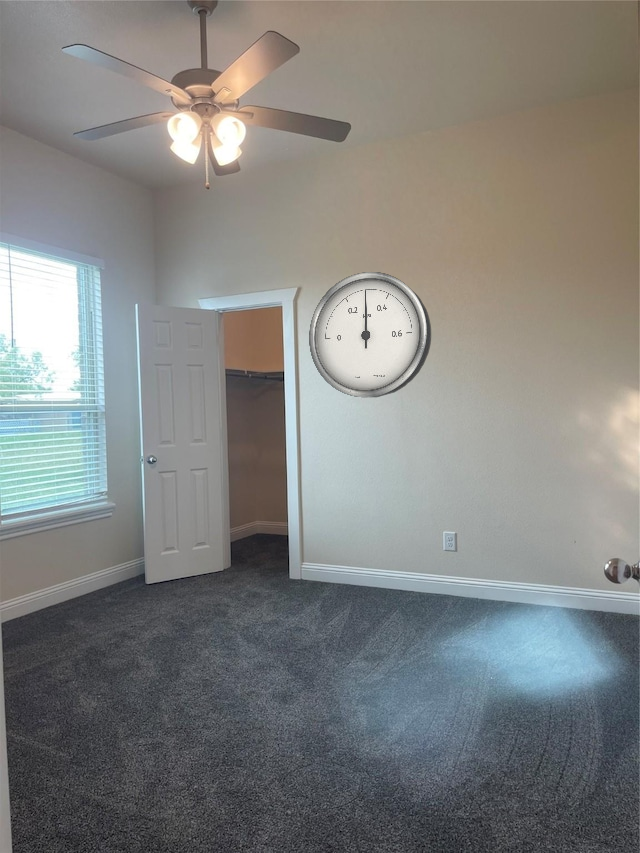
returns 0.3,MPa
